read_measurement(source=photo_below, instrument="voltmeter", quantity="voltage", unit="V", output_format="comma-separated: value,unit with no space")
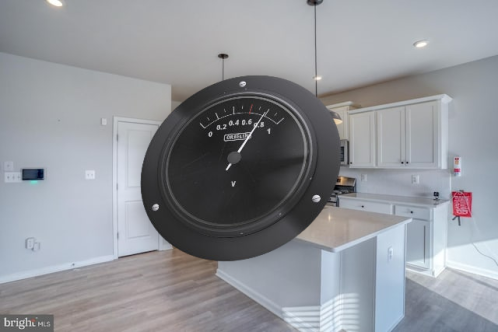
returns 0.8,V
